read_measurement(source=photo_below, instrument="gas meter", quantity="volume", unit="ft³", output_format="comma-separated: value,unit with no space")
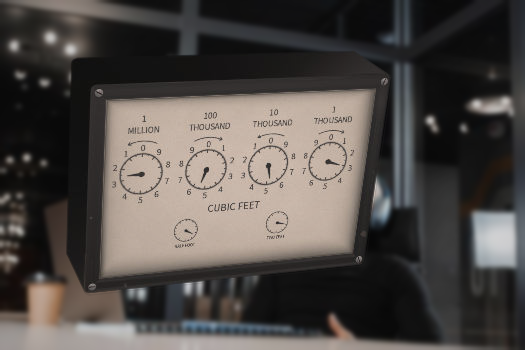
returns 255300,ft³
